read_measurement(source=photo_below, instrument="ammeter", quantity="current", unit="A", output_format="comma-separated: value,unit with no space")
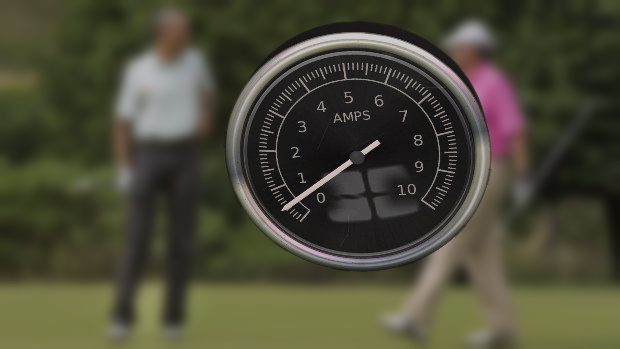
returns 0.5,A
